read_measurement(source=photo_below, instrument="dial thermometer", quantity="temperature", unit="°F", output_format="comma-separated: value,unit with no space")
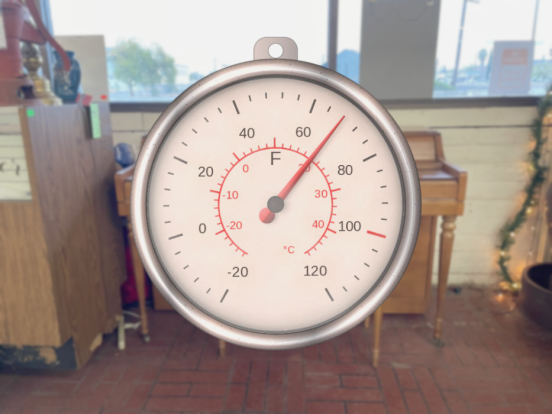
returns 68,°F
